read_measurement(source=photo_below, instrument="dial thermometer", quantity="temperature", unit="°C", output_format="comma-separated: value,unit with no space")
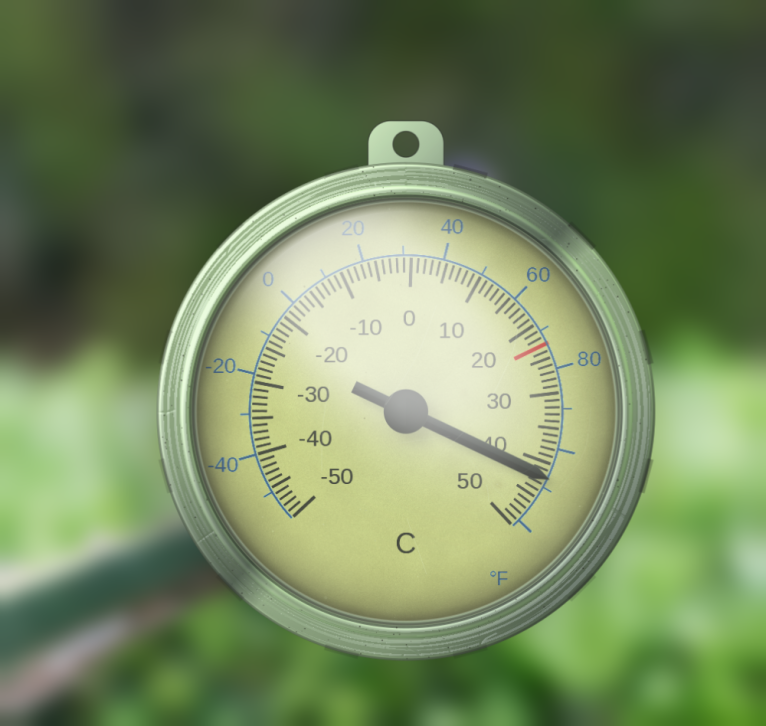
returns 42,°C
